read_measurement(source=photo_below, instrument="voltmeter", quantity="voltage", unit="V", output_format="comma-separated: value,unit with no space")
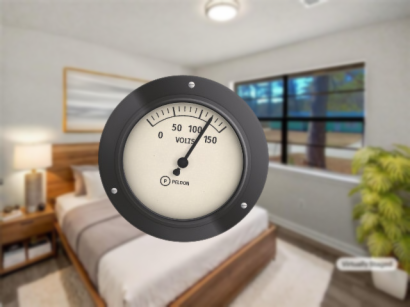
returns 120,V
